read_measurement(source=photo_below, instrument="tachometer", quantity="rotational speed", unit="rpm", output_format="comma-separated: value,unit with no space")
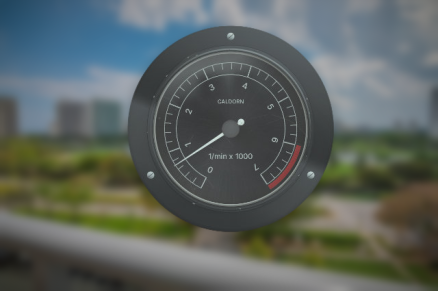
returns 700,rpm
